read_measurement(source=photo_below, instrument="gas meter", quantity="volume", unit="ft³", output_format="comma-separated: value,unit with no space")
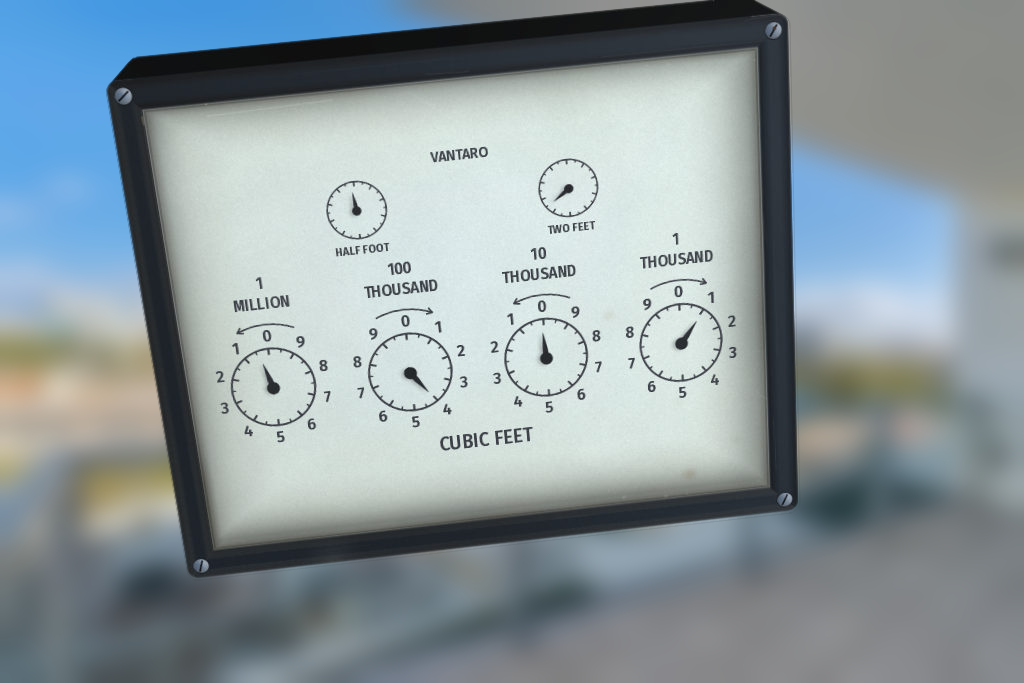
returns 40100,ft³
